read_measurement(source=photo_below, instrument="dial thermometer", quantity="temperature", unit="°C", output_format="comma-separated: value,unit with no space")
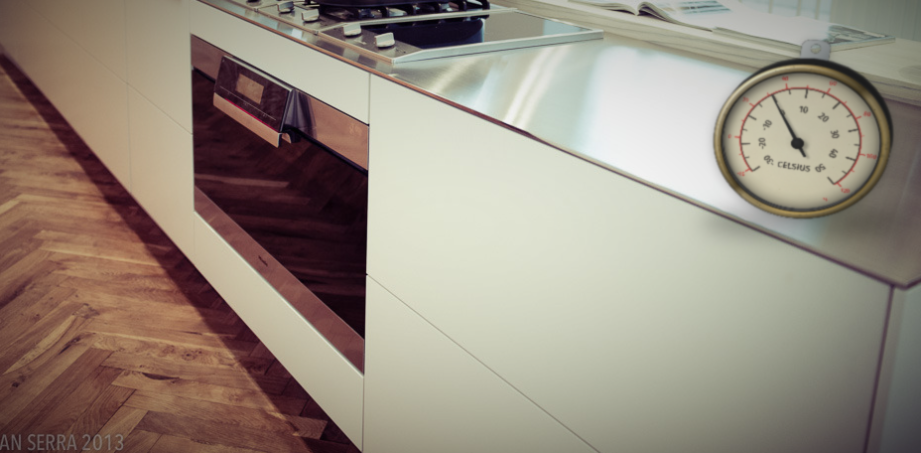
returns 0,°C
